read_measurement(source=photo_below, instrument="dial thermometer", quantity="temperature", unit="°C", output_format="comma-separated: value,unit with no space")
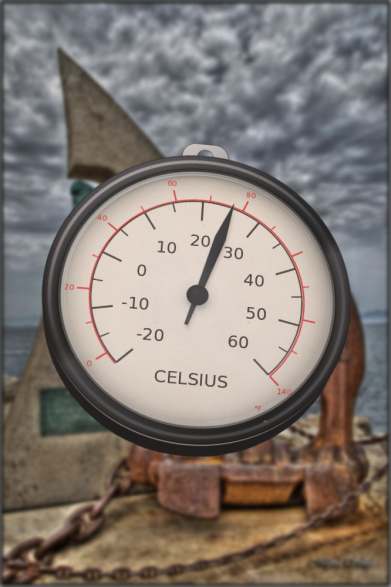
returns 25,°C
